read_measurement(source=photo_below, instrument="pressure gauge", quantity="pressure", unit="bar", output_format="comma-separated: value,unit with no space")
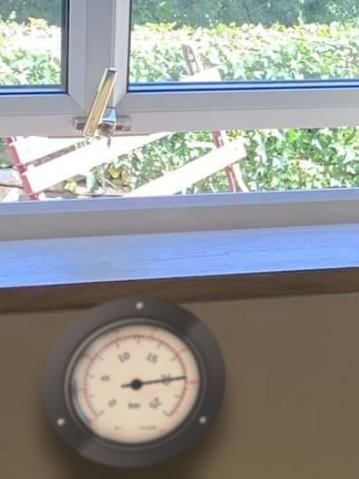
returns 20,bar
